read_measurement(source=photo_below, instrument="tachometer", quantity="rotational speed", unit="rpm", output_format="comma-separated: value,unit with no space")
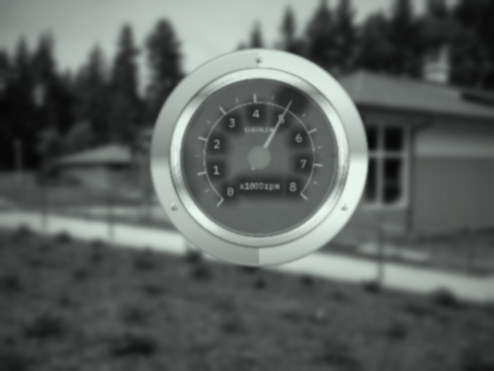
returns 5000,rpm
